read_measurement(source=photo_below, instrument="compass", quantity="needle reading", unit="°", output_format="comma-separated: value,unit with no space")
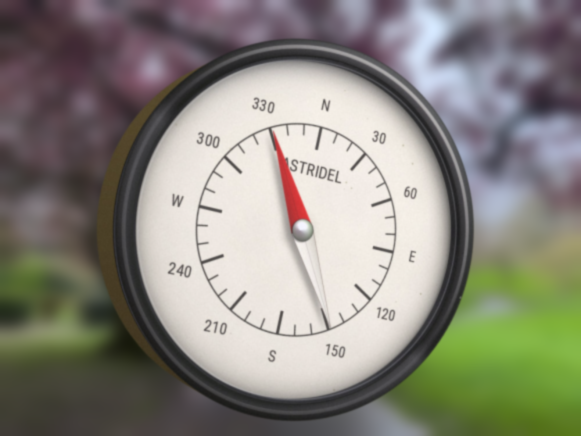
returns 330,°
